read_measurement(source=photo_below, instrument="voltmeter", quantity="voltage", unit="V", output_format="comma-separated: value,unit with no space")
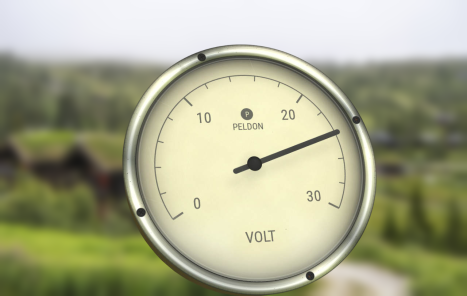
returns 24,V
